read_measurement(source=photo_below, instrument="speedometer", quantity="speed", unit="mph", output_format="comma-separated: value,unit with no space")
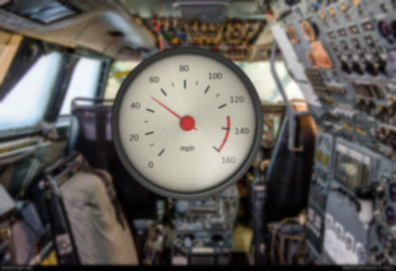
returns 50,mph
